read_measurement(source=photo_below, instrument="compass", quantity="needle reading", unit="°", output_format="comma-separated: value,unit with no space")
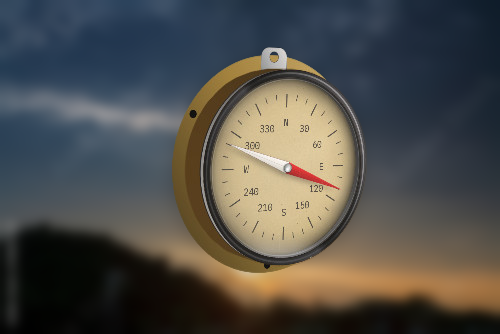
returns 110,°
